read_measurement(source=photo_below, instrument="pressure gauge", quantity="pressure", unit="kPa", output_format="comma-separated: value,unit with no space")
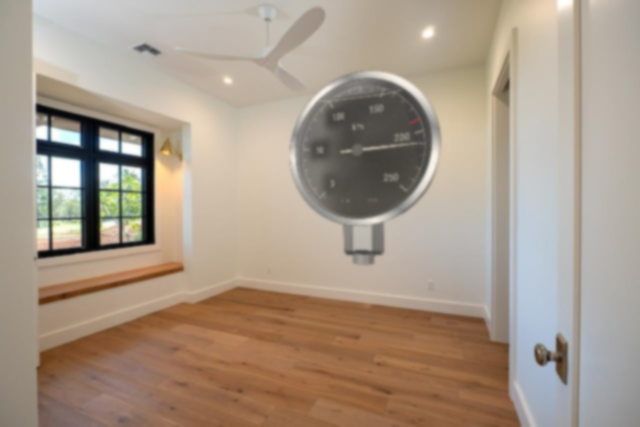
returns 210,kPa
